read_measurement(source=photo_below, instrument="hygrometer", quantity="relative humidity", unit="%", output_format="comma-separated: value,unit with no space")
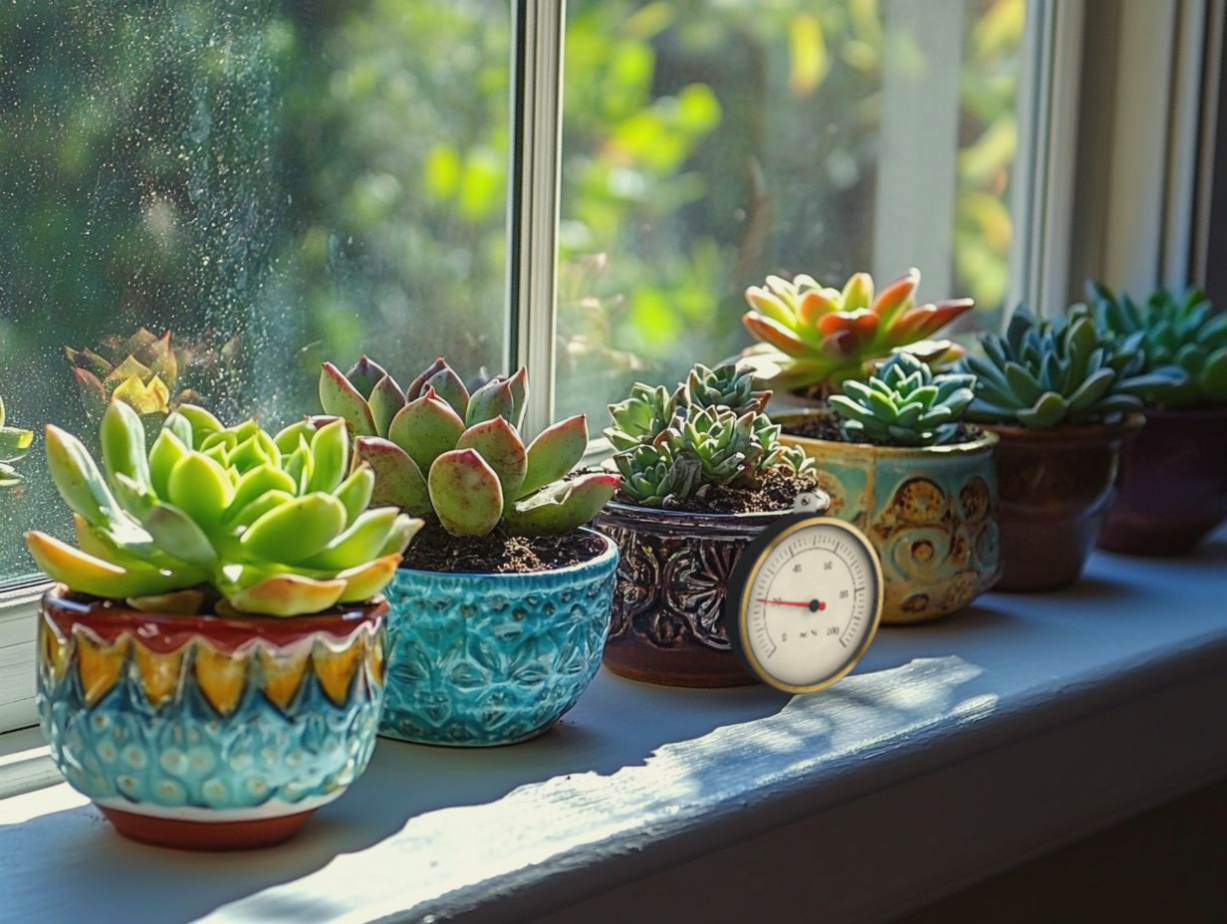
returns 20,%
